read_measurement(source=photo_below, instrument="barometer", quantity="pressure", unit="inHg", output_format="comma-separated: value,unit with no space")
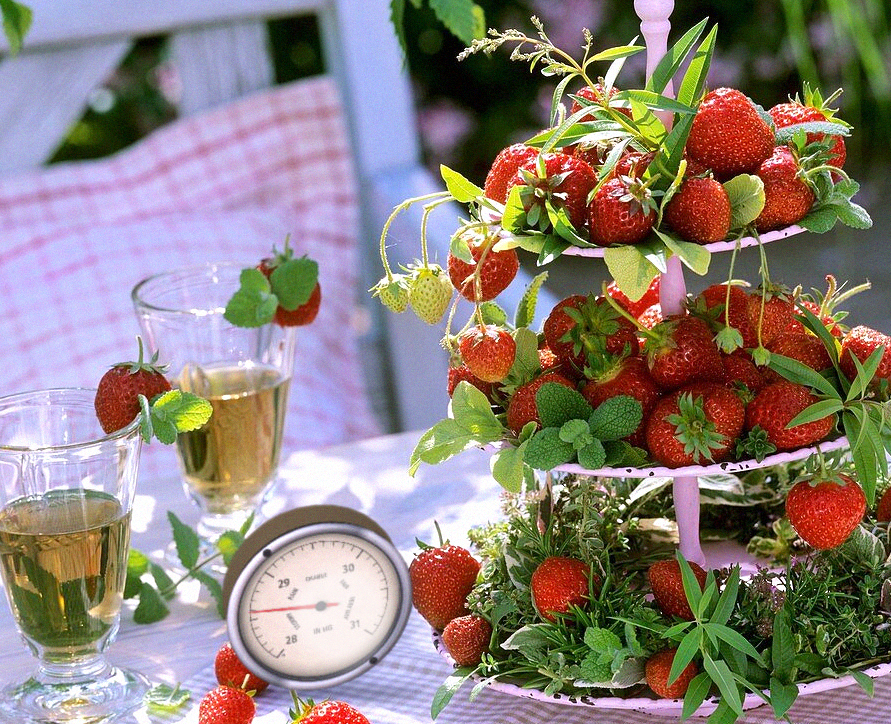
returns 28.6,inHg
